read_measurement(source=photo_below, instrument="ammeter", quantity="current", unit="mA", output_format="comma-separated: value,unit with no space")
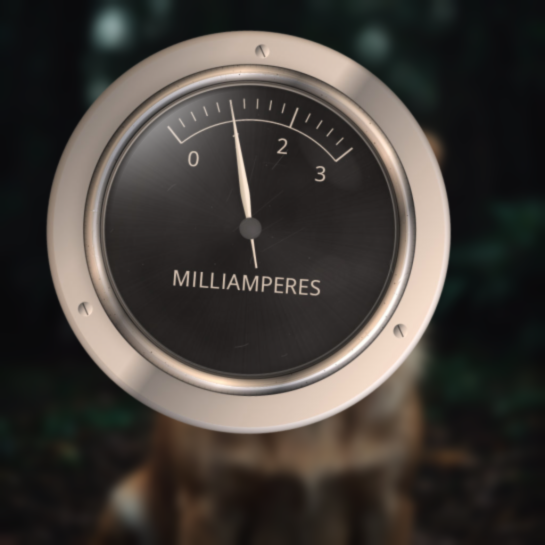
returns 1,mA
